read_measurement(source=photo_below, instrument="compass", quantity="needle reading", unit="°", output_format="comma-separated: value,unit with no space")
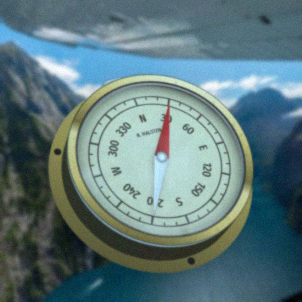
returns 30,°
